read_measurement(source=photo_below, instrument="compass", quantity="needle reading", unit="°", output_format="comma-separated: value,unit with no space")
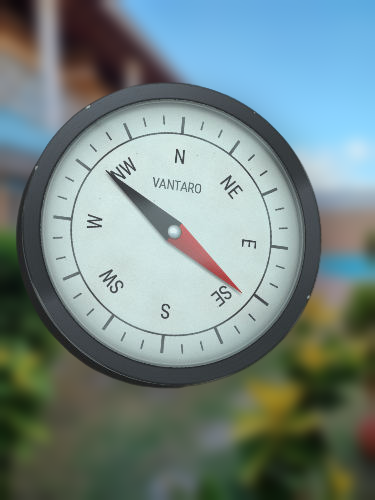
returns 125,°
